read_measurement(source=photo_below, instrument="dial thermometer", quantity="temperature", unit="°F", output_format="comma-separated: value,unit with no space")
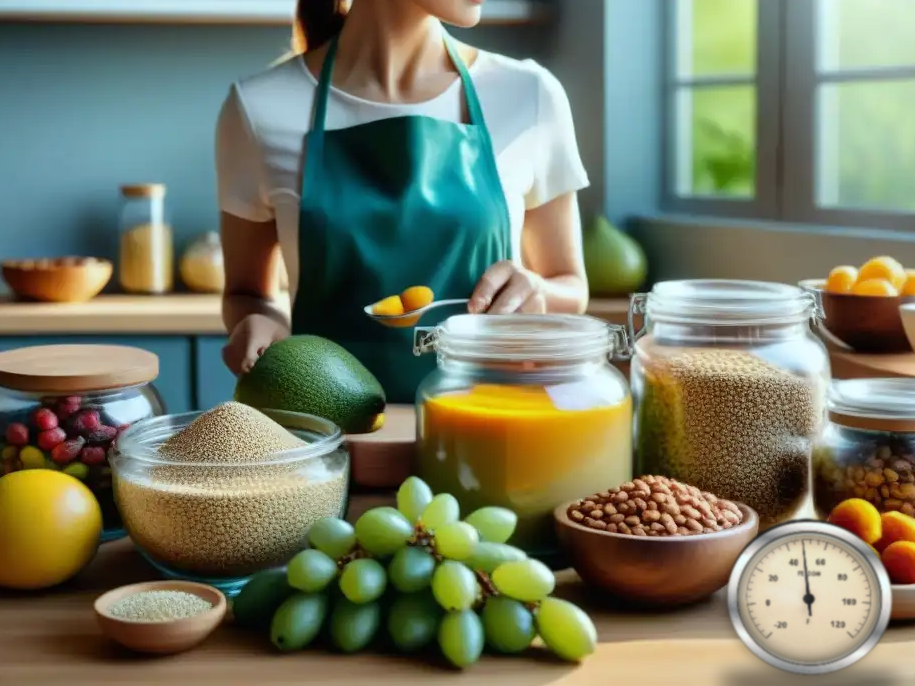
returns 48,°F
